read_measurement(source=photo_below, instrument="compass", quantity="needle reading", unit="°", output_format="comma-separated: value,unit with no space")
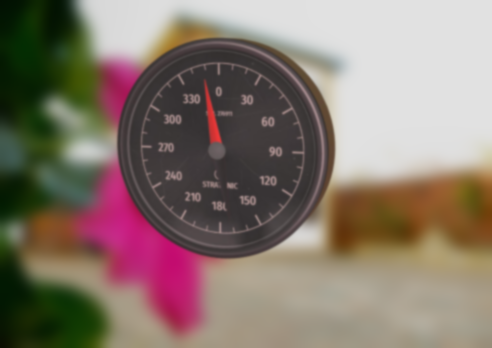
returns 350,°
